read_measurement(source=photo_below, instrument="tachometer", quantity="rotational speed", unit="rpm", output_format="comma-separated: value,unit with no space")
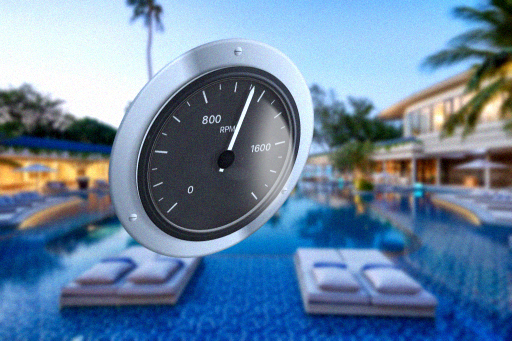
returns 1100,rpm
